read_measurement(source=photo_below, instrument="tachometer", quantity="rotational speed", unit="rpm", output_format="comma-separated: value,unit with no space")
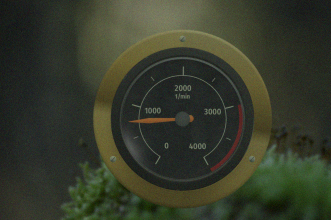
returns 750,rpm
